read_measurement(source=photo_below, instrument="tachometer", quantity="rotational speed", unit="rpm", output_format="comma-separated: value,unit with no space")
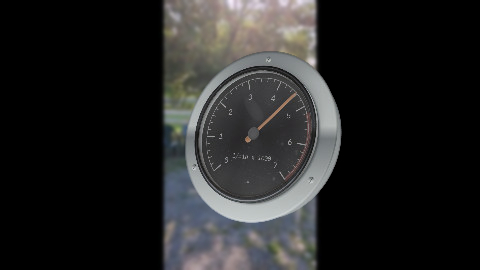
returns 4600,rpm
